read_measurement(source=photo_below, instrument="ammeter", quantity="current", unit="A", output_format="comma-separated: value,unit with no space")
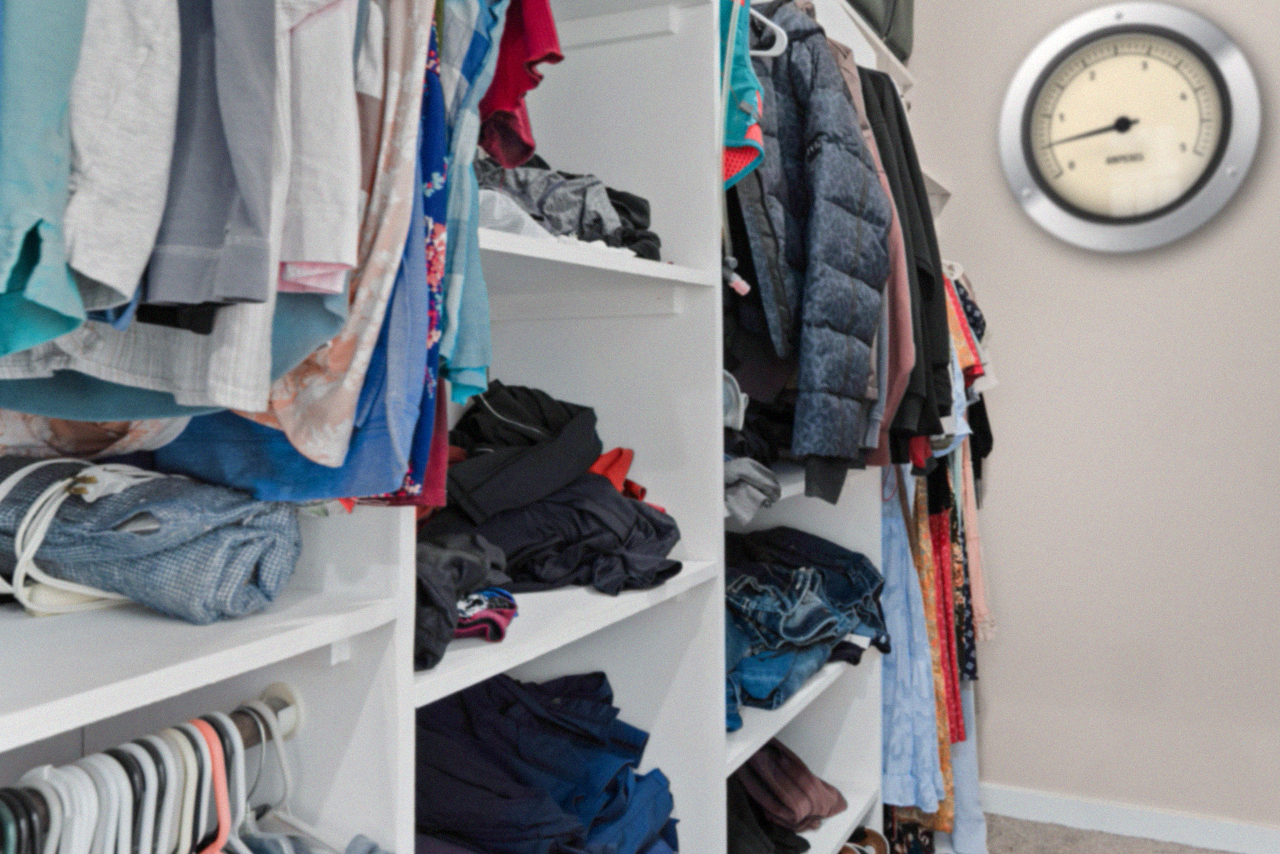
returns 0.5,A
